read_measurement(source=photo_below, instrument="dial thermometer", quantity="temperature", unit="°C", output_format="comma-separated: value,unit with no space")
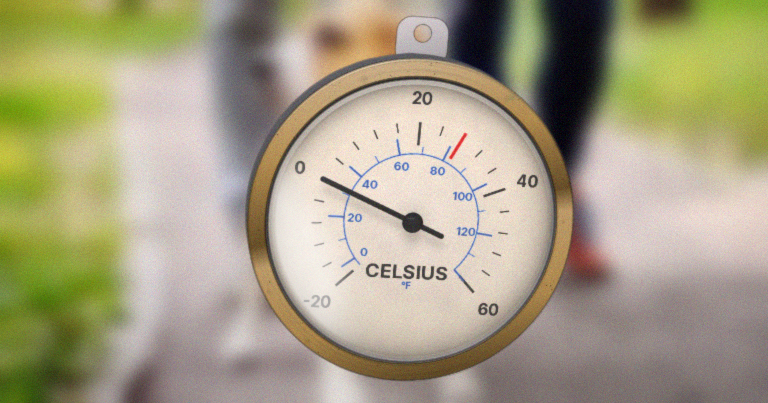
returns 0,°C
